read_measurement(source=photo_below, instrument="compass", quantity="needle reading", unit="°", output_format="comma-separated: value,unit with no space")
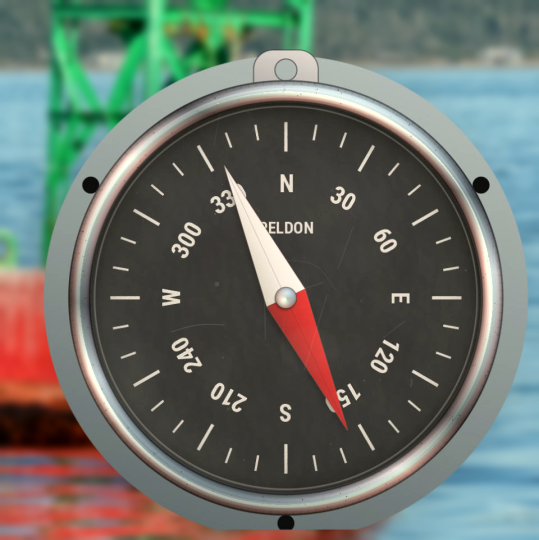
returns 155,°
